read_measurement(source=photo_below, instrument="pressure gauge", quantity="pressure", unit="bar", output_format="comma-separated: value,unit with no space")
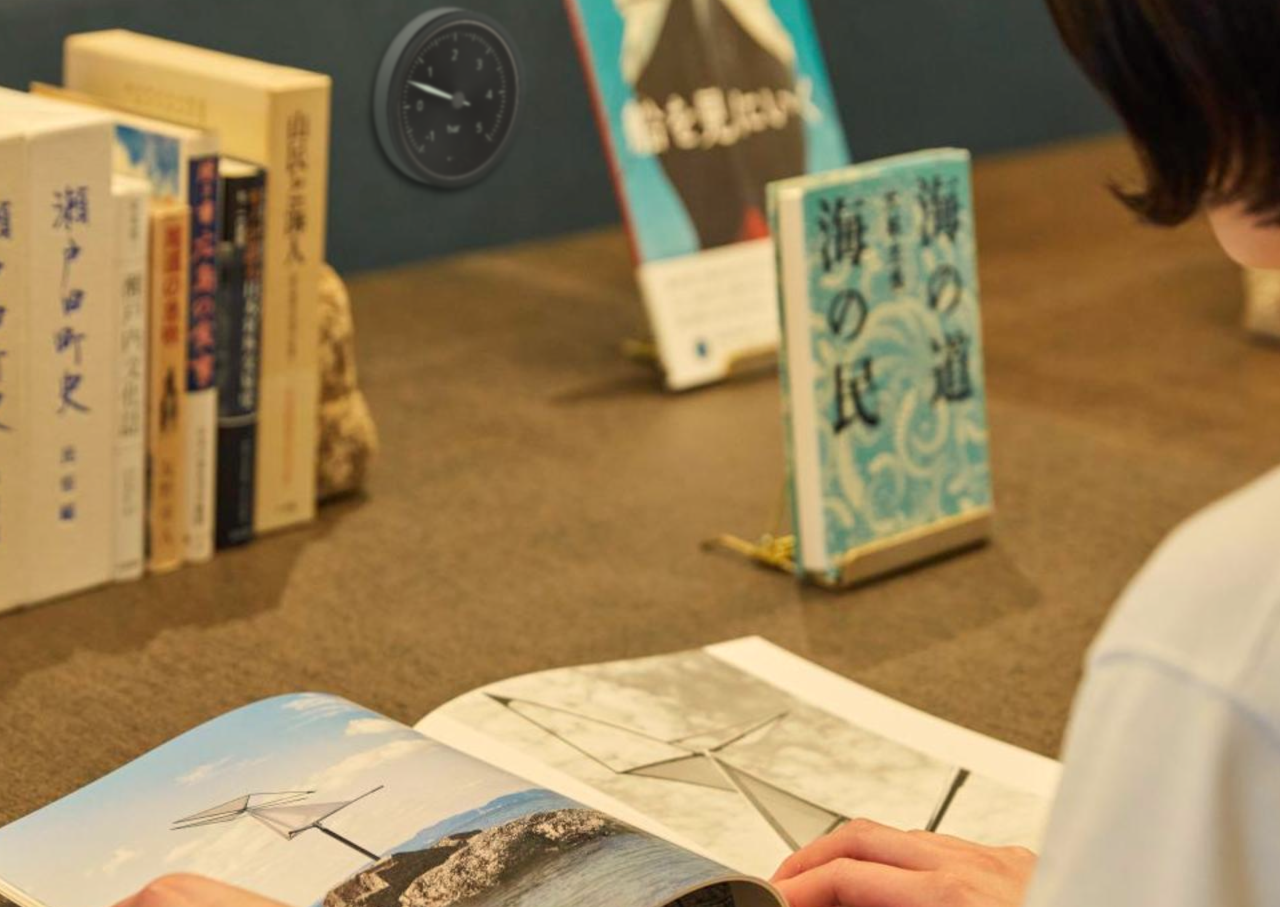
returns 0.5,bar
